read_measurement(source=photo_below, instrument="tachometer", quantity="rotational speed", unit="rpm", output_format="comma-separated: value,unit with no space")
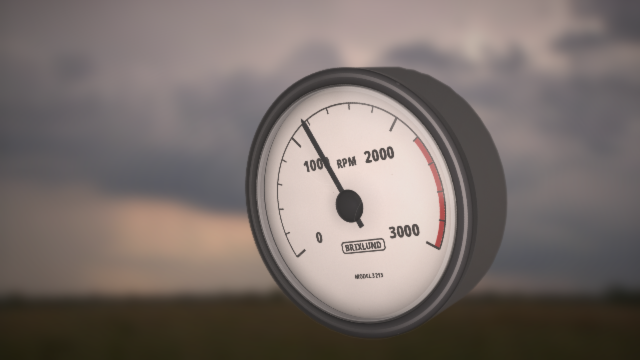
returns 1200,rpm
